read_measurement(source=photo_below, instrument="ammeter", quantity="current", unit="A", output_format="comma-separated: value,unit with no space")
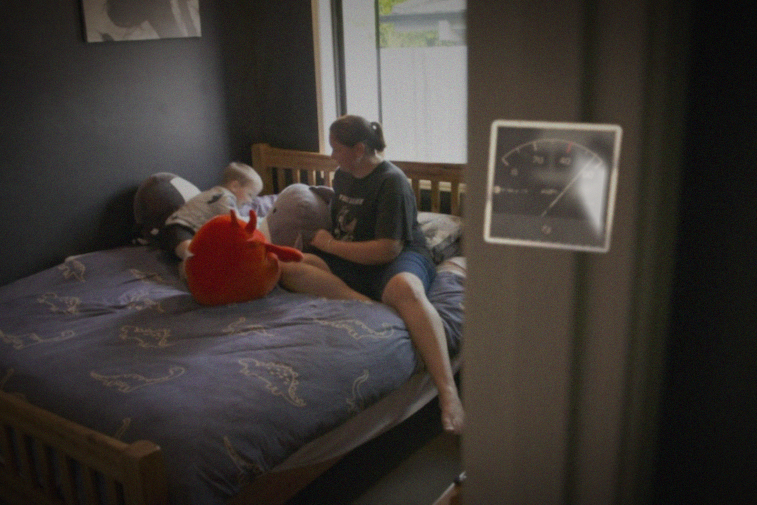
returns 55,A
